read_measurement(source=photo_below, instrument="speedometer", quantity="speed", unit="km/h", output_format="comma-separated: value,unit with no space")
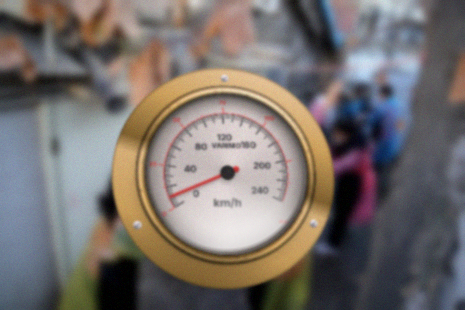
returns 10,km/h
